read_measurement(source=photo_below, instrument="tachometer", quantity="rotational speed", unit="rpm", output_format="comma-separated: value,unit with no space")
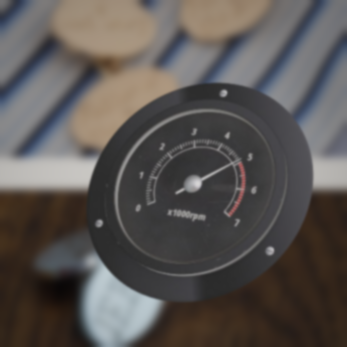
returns 5000,rpm
